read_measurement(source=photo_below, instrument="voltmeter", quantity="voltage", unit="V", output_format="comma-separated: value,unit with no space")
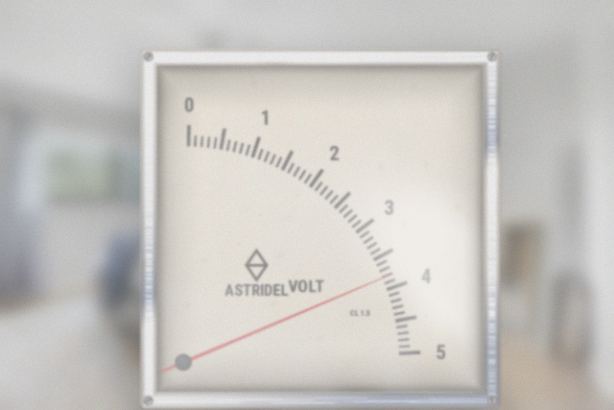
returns 3.8,V
